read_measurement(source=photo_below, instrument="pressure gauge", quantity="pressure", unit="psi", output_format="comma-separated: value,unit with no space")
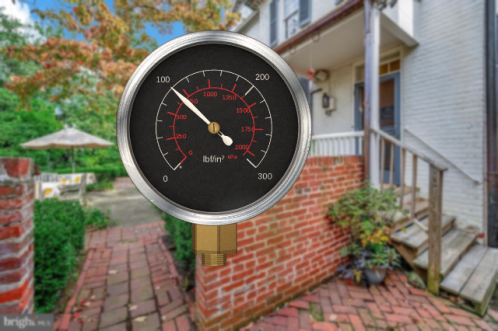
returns 100,psi
